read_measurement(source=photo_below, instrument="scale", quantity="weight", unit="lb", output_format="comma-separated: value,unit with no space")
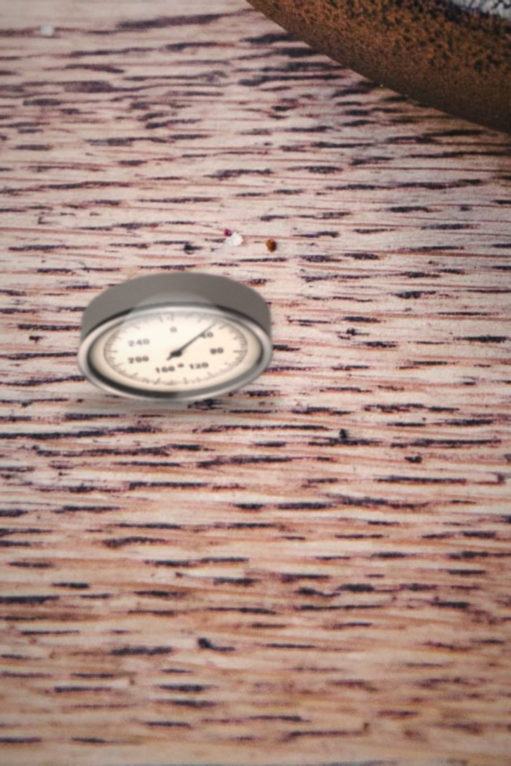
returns 30,lb
